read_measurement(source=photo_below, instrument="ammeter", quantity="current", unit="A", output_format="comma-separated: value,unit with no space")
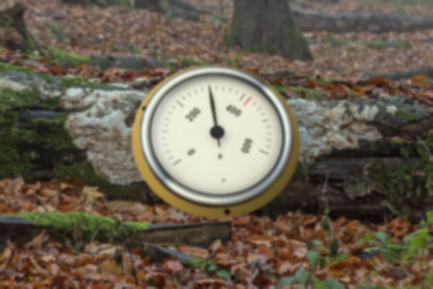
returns 300,A
